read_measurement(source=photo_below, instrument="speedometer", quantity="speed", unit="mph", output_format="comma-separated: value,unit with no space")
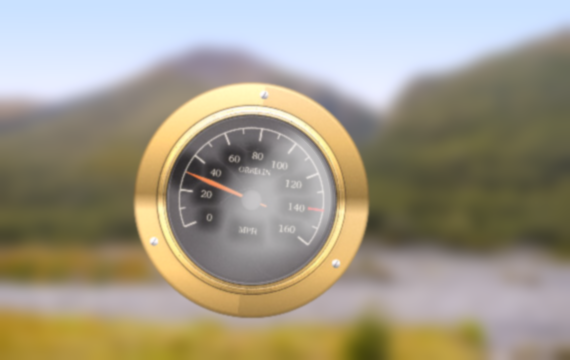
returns 30,mph
